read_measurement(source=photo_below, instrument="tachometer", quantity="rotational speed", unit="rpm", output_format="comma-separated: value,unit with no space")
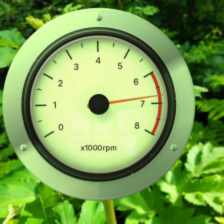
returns 6750,rpm
